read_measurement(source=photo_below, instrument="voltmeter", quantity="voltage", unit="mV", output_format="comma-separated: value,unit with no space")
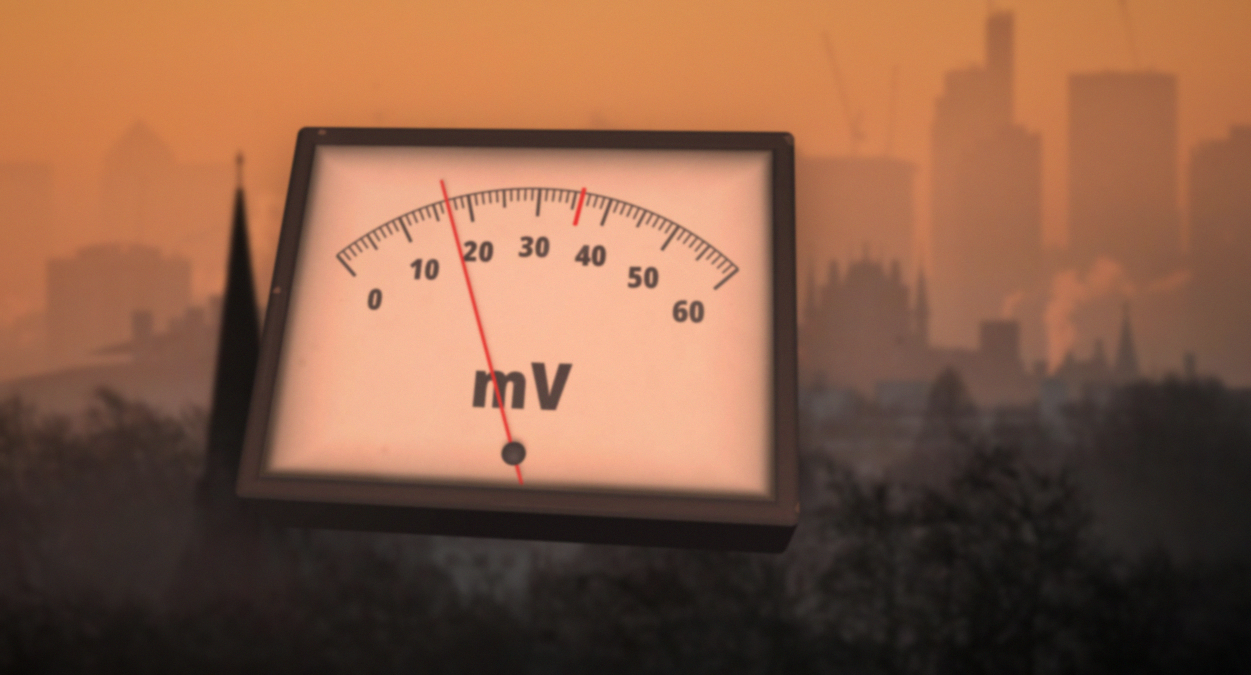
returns 17,mV
